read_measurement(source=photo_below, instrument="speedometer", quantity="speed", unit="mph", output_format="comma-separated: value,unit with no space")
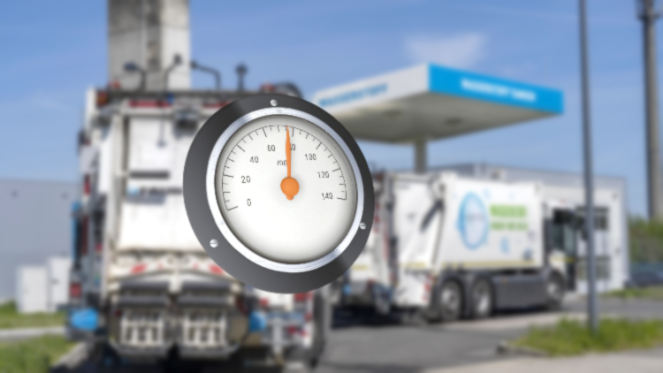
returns 75,mph
